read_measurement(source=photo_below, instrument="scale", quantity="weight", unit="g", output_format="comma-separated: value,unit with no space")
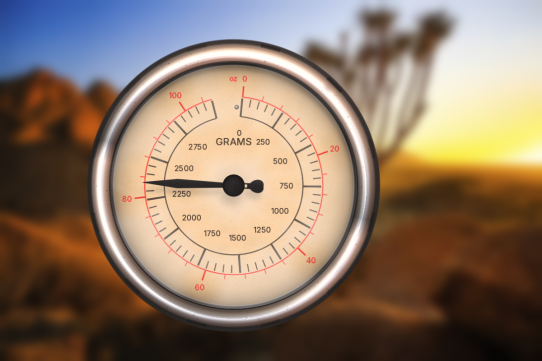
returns 2350,g
